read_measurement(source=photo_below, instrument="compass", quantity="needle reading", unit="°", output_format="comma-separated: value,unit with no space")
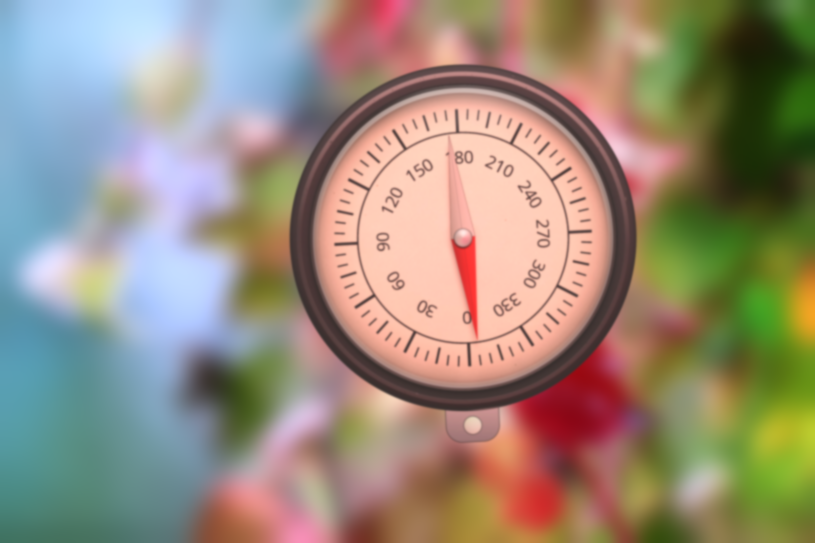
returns 355,°
